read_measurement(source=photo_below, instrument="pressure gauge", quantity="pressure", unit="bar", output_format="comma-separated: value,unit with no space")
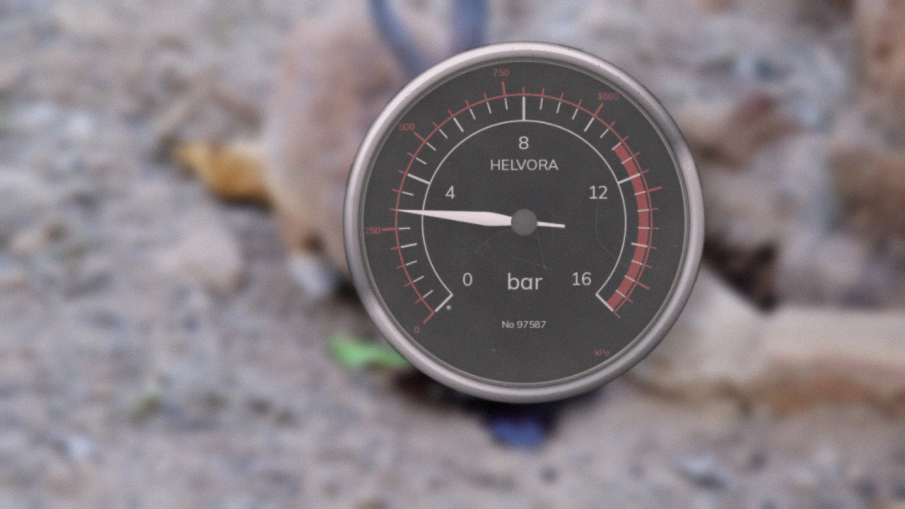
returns 3,bar
